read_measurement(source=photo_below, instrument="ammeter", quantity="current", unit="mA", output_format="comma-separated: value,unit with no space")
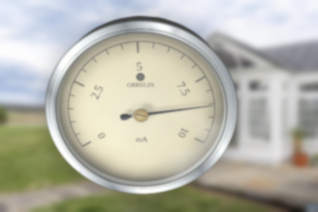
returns 8.5,mA
